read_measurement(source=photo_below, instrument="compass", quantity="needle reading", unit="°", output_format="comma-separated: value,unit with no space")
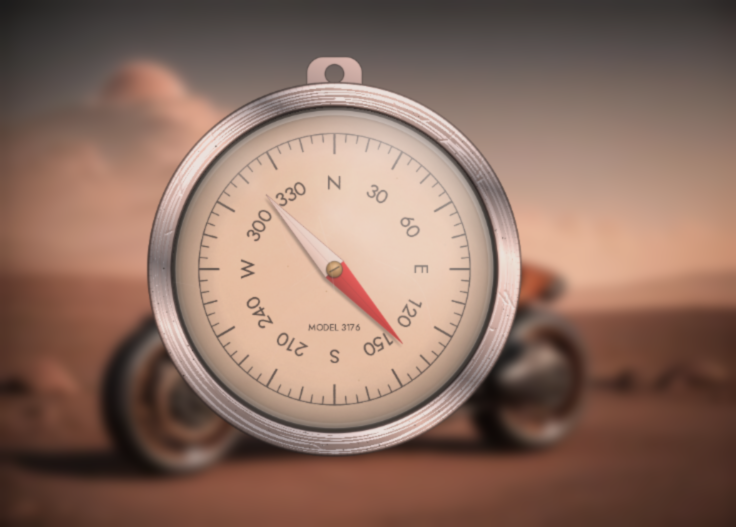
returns 137.5,°
